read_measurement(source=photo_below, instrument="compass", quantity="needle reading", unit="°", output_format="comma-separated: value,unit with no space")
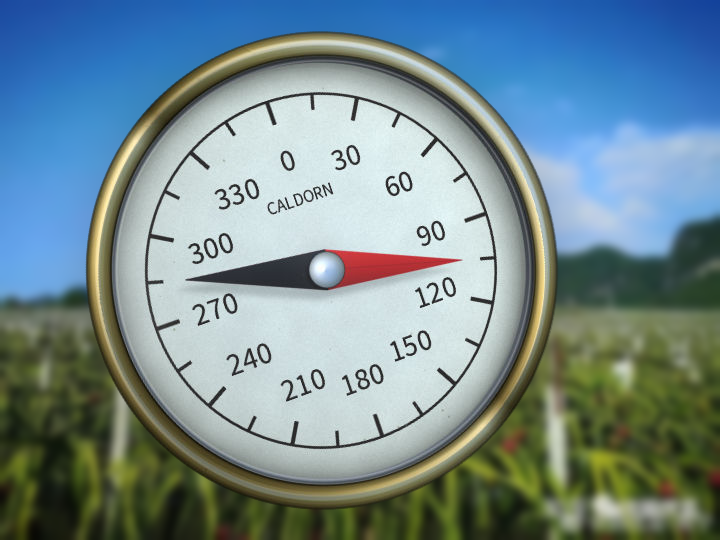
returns 105,°
